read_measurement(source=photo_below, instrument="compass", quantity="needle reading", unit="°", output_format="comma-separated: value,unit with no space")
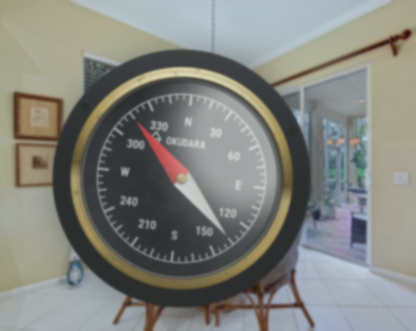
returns 315,°
